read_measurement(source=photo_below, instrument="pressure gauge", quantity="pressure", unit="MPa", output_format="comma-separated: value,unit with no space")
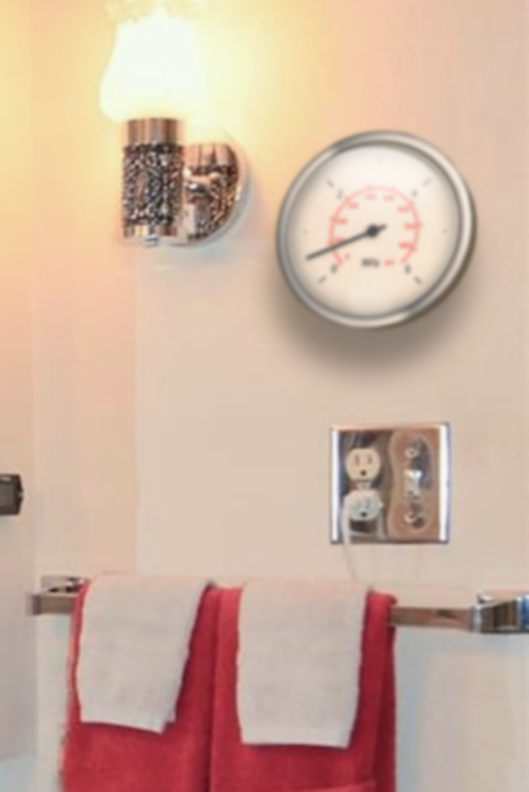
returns 0.5,MPa
